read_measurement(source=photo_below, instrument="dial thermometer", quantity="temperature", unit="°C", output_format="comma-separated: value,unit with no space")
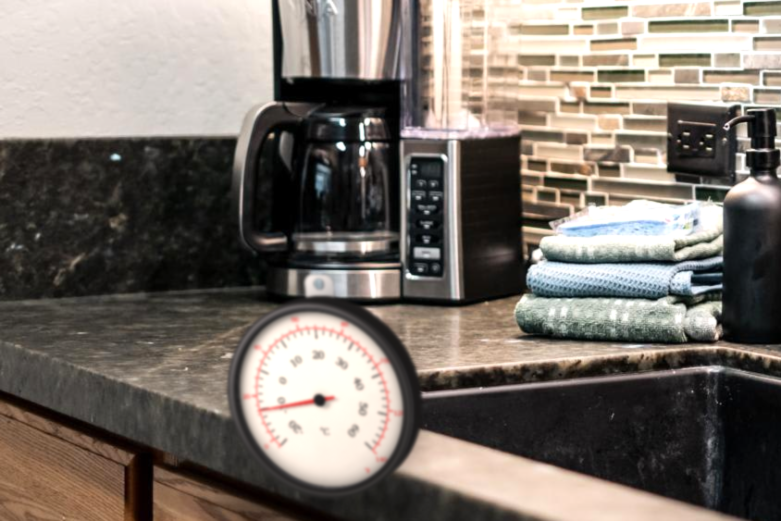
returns -10,°C
